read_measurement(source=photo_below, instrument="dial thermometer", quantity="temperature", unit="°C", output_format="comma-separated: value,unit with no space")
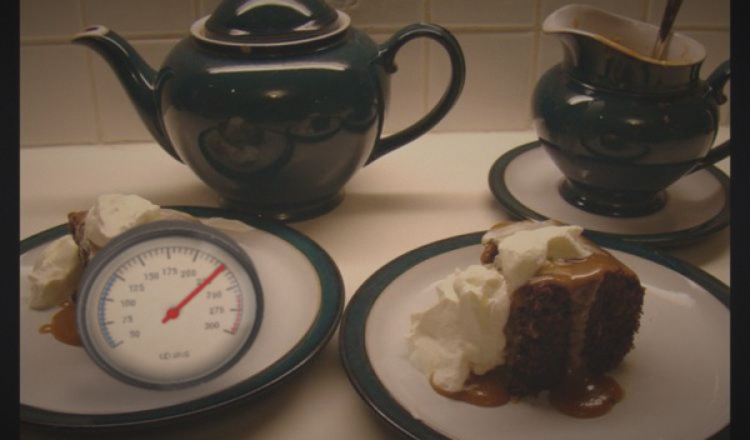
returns 225,°C
